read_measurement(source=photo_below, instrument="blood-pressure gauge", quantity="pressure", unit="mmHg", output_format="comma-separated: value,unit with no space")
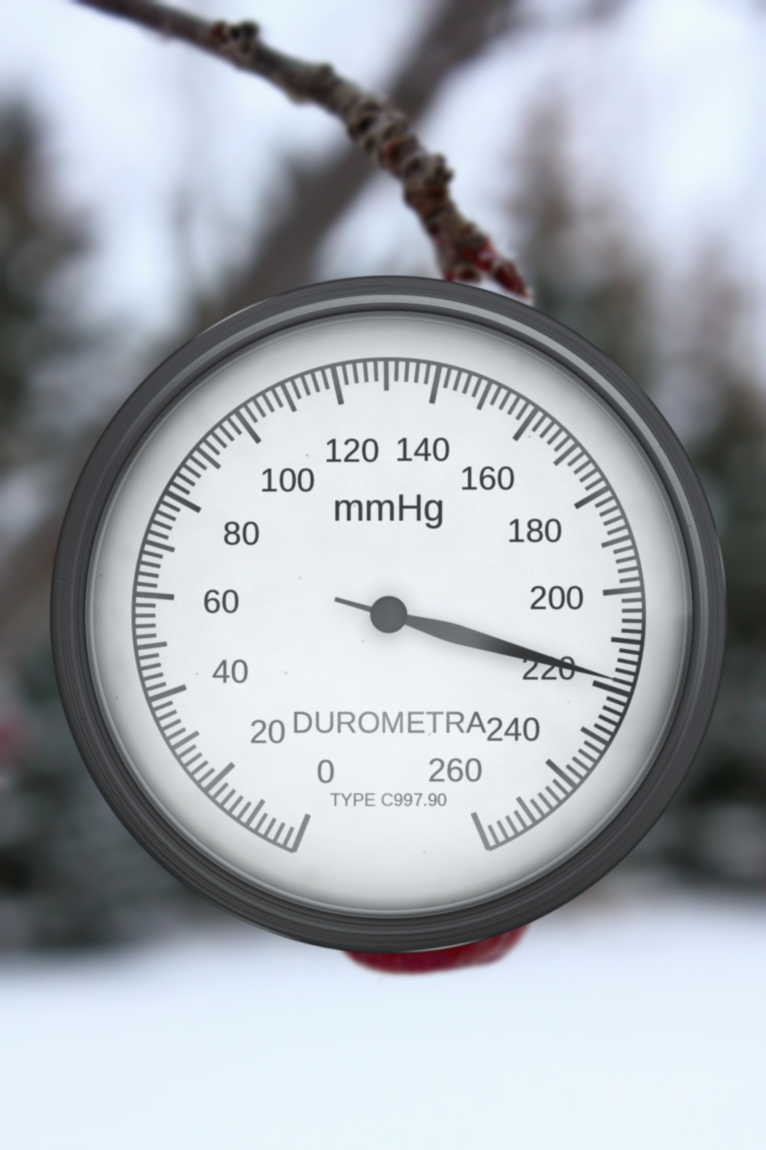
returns 218,mmHg
